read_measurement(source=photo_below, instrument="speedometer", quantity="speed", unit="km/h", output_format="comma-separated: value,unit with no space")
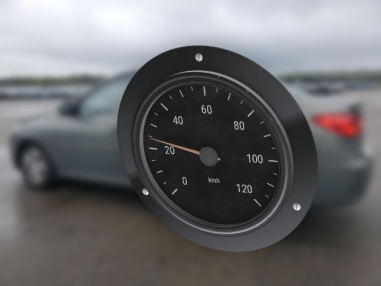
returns 25,km/h
